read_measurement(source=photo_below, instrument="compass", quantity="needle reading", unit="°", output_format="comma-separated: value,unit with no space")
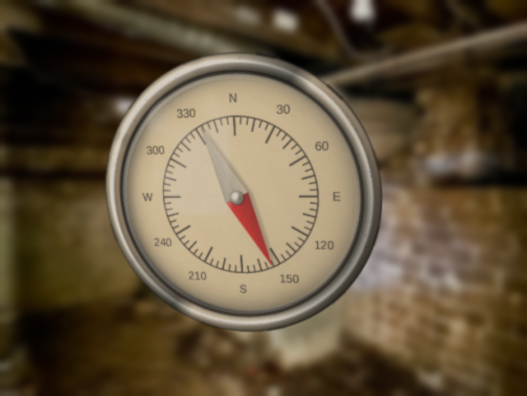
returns 155,°
